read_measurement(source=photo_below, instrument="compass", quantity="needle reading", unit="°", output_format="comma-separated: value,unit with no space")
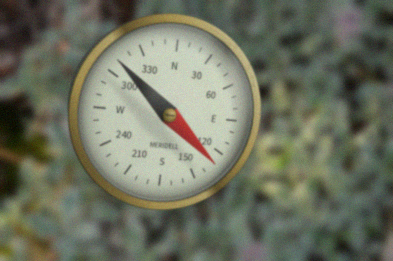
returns 130,°
